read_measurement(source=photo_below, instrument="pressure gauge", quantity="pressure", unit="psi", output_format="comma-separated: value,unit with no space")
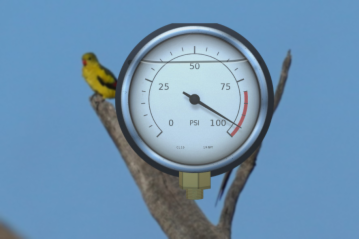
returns 95,psi
